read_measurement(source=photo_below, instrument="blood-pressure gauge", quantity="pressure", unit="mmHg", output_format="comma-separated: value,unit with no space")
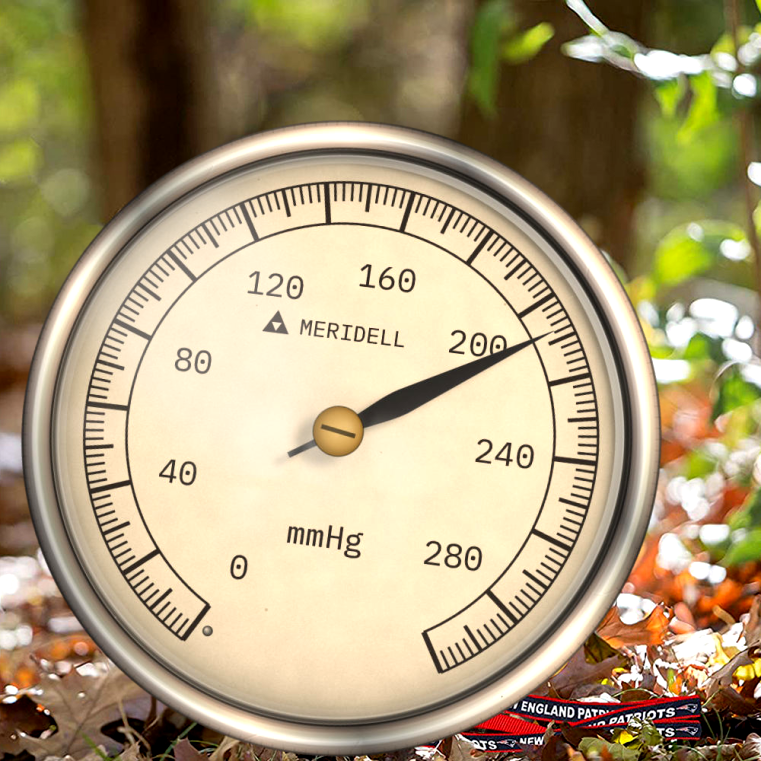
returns 208,mmHg
